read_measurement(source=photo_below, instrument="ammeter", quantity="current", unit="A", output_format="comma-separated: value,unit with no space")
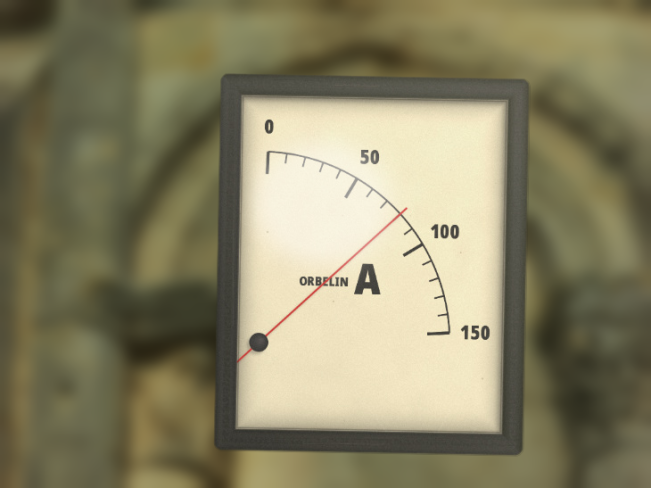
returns 80,A
